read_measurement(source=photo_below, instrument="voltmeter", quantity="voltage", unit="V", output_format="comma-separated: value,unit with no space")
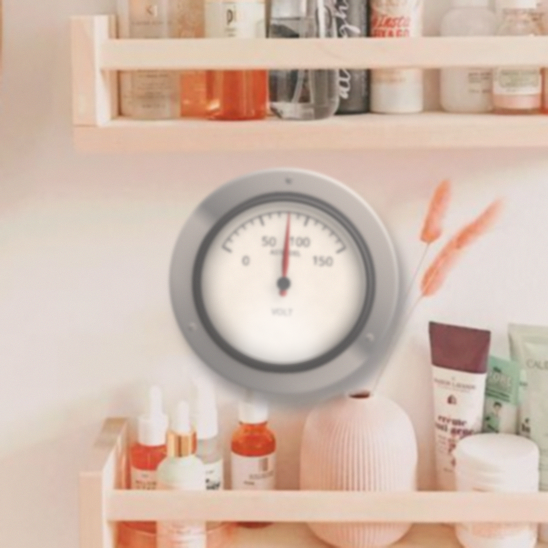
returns 80,V
